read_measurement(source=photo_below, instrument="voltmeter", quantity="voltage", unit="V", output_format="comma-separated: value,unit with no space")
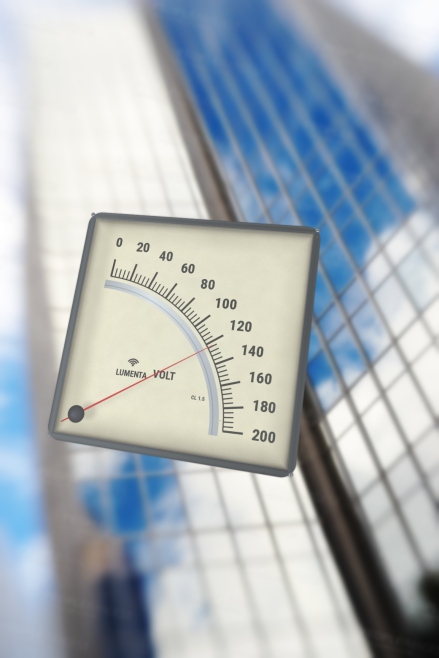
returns 124,V
